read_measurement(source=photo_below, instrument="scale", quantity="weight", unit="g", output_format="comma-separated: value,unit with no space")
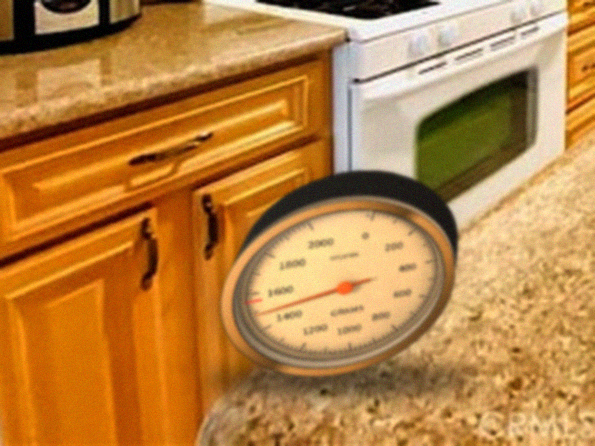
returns 1500,g
